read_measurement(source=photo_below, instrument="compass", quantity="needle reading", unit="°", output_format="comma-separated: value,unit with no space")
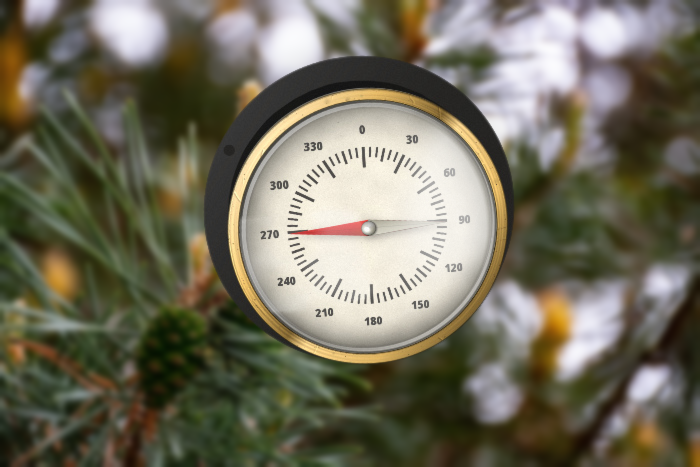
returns 270,°
